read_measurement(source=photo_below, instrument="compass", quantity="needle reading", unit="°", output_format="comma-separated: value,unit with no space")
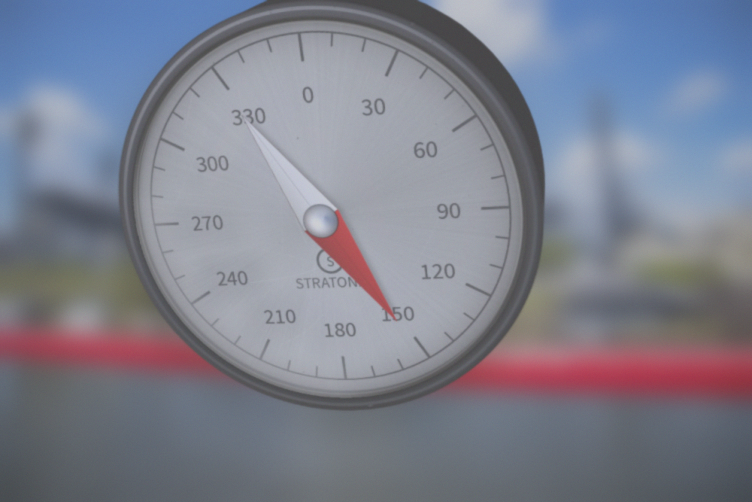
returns 150,°
